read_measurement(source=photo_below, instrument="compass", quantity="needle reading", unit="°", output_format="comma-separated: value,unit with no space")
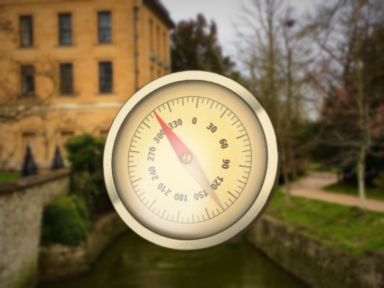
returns 315,°
